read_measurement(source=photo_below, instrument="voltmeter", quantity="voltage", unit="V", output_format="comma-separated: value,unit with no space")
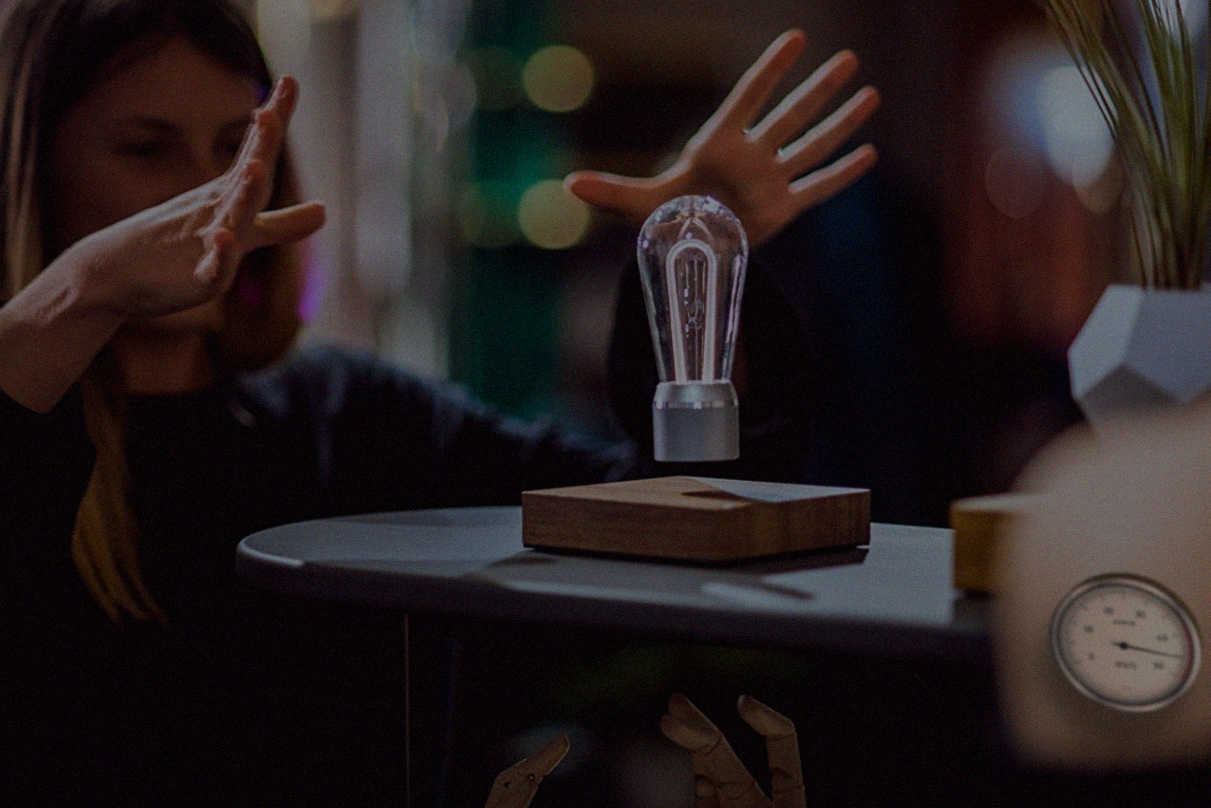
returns 45,V
